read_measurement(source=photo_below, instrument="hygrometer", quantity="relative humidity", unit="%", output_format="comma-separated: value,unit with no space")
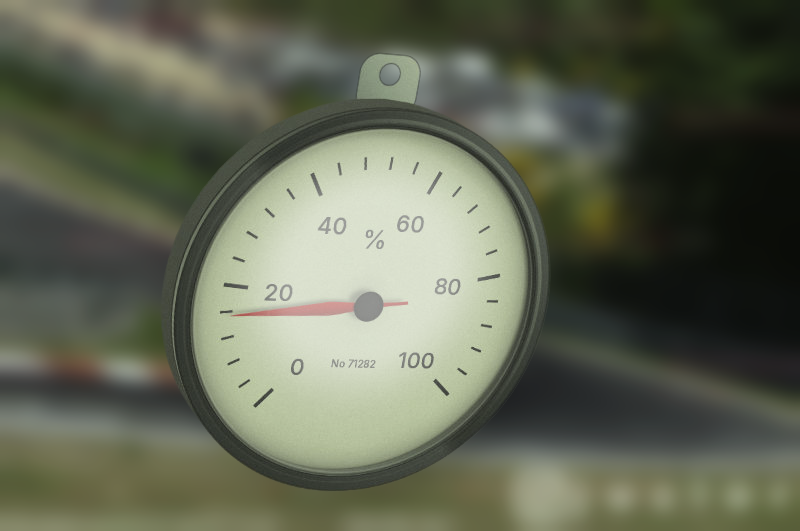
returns 16,%
